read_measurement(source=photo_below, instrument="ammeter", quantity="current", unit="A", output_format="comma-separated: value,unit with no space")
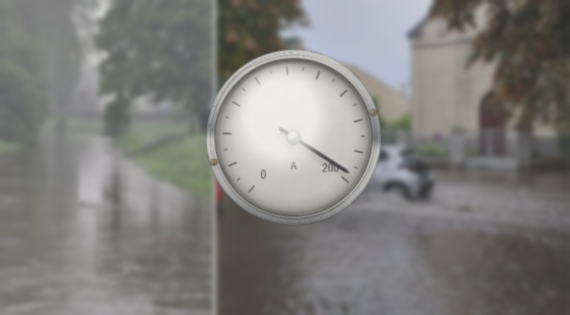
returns 195,A
